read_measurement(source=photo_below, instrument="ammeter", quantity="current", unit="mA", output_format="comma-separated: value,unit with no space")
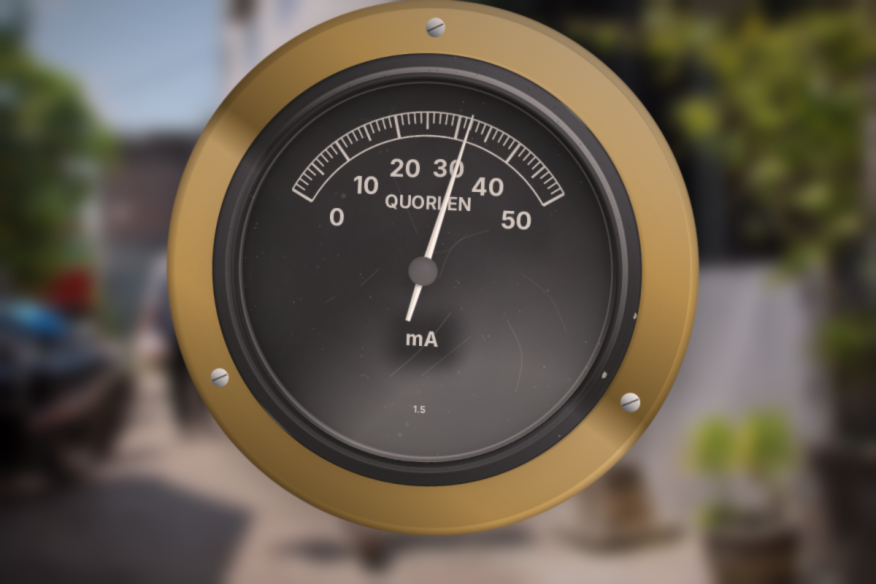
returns 32,mA
